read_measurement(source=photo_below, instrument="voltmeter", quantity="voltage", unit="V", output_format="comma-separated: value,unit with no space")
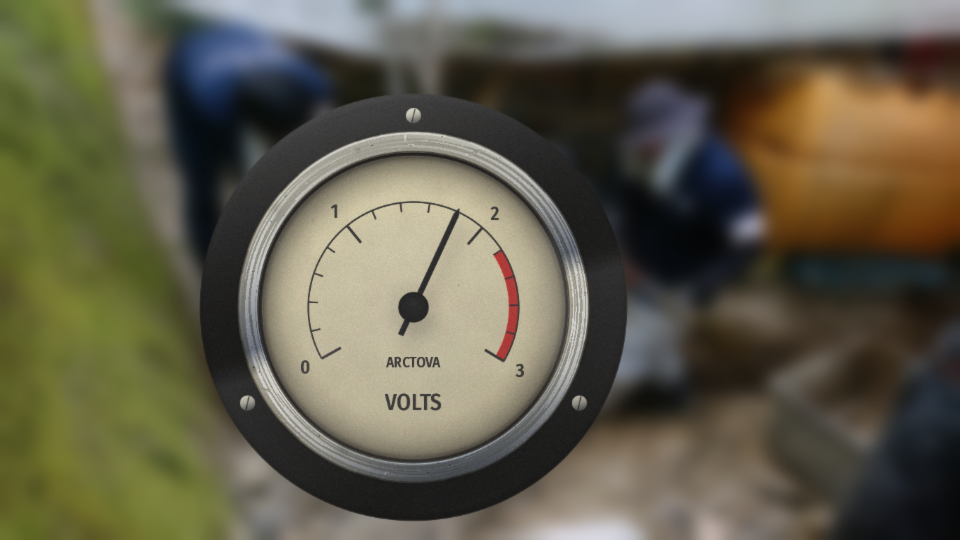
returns 1.8,V
